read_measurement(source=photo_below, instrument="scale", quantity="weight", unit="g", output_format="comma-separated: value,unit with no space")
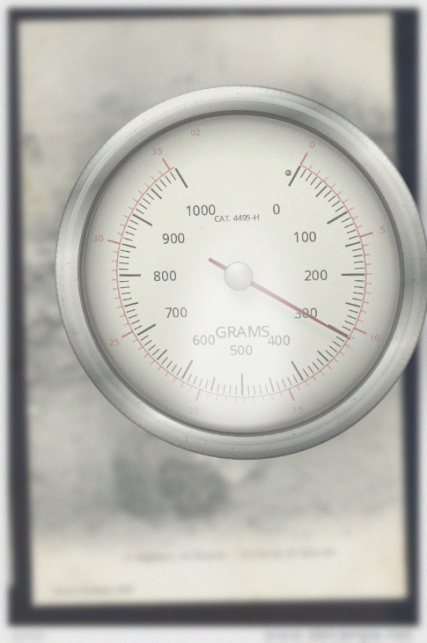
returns 300,g
